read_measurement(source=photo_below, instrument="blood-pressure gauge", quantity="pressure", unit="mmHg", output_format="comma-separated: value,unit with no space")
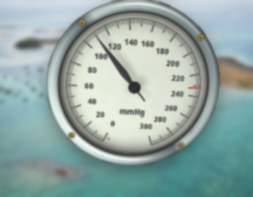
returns 110,mmHg
